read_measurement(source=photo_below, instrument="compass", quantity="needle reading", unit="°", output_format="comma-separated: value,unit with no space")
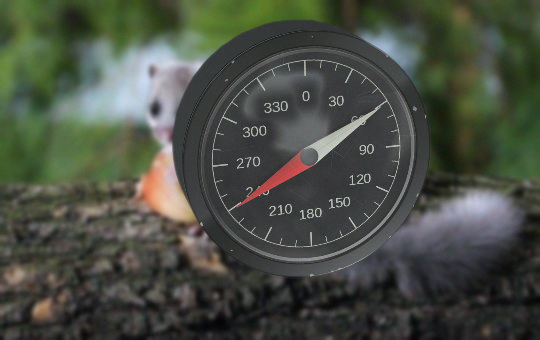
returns 240,°
